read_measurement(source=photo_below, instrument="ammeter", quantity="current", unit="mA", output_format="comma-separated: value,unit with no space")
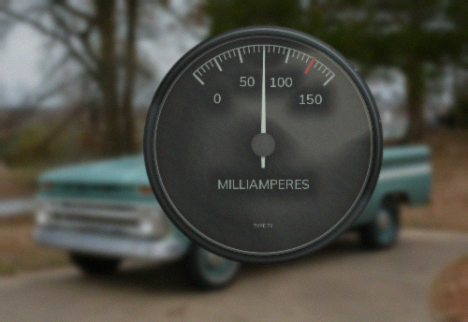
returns 75,mA
